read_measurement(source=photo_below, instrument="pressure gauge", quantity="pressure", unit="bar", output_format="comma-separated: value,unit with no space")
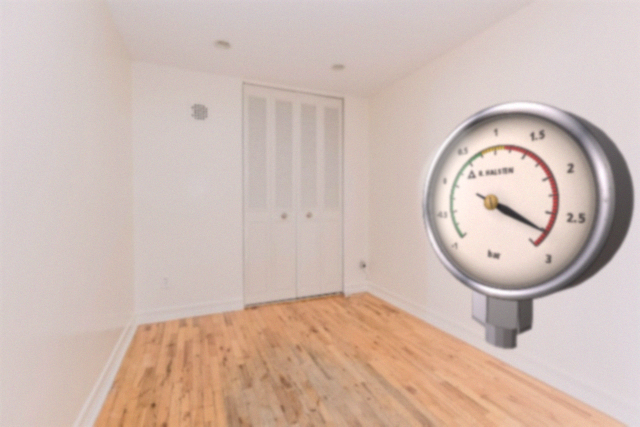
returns 2.75,bar
